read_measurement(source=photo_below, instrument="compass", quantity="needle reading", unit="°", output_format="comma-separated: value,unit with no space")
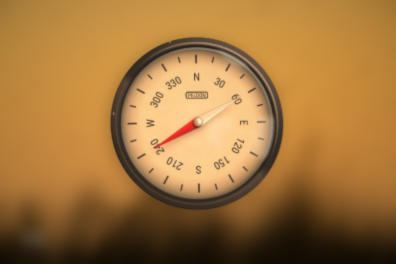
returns 240,°
